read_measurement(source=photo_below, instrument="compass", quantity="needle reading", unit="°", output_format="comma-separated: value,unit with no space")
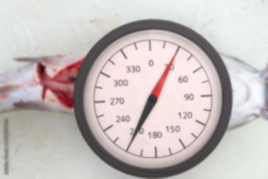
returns 30,°
